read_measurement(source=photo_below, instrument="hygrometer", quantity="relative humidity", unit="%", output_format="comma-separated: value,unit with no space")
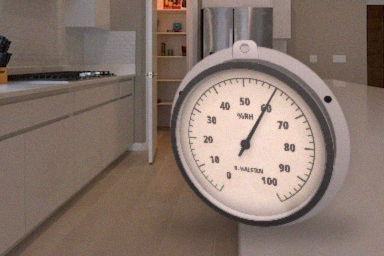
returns 60,%
